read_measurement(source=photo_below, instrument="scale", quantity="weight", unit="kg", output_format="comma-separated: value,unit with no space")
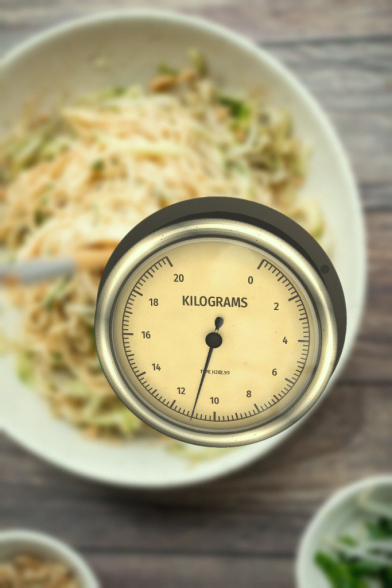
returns 11,kg
